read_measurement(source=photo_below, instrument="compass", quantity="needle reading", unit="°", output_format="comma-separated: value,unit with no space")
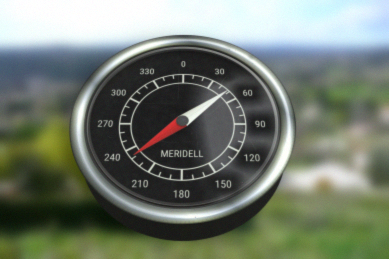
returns 230,°
